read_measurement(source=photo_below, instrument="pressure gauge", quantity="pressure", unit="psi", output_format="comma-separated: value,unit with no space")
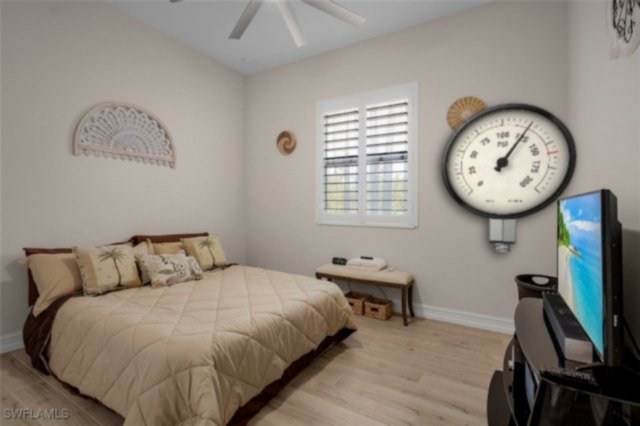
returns 125,psi
